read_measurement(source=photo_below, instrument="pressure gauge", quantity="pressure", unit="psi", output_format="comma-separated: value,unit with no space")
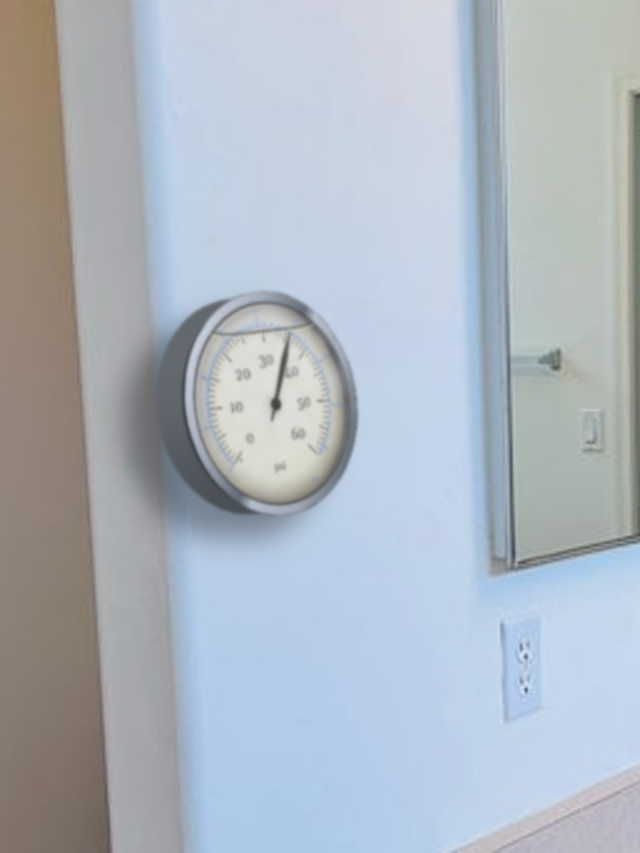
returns 35,psi
